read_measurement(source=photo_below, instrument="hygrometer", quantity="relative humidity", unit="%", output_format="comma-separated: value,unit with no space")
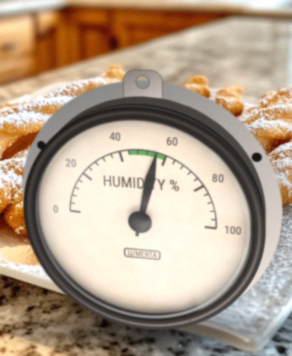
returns 56,%
